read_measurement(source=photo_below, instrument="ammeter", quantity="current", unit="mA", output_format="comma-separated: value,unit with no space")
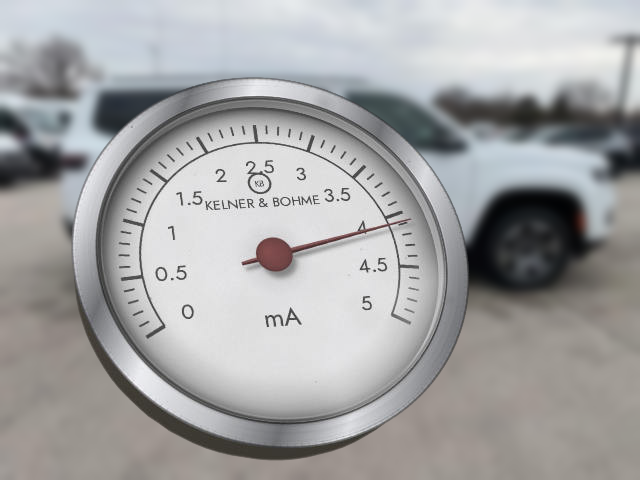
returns 4.1,mA
